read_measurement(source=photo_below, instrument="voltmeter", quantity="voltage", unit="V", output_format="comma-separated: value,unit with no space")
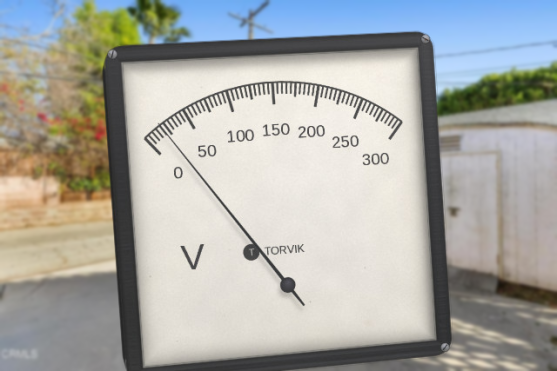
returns 20,V
